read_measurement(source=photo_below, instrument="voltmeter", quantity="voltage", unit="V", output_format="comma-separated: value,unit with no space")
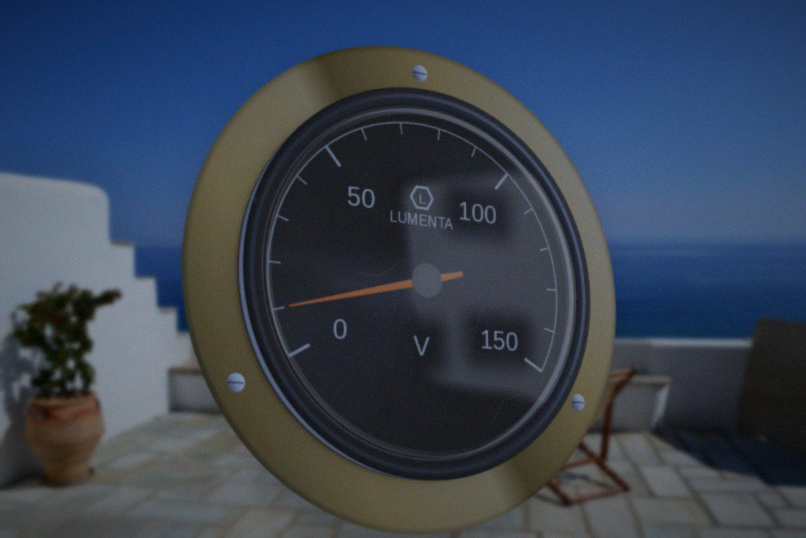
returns 10,V
